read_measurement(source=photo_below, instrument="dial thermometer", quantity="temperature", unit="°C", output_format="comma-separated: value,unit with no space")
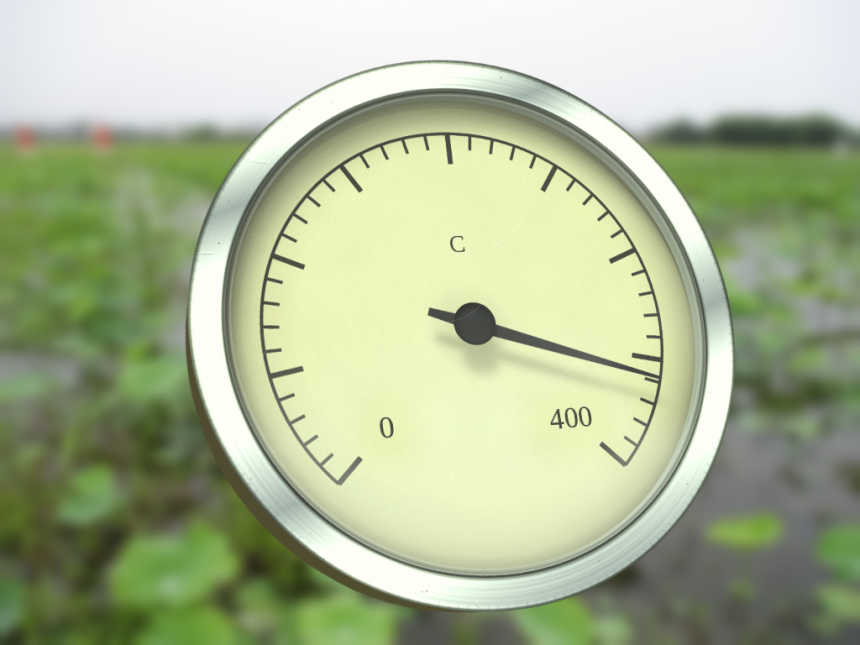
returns 360,°C
